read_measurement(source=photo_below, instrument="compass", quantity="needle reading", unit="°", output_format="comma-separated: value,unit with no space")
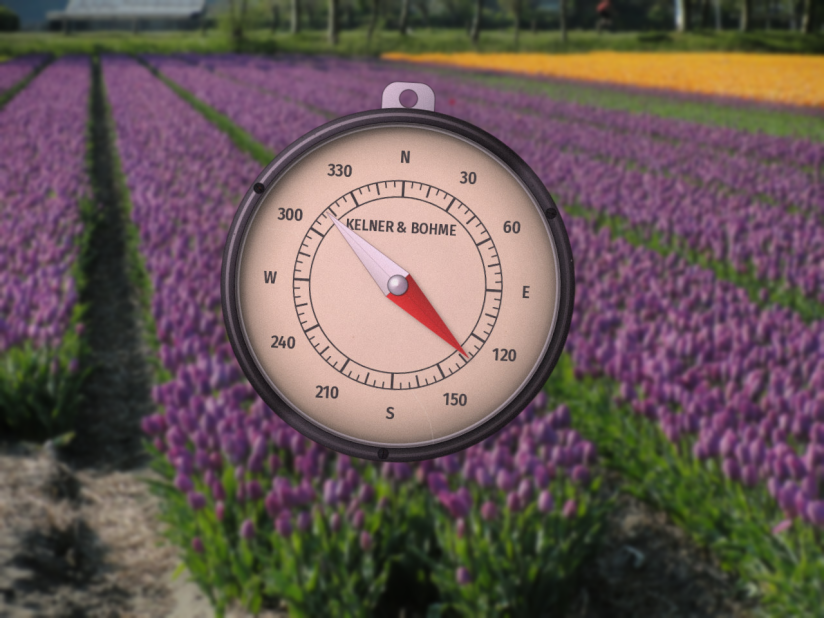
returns 132.5,°
